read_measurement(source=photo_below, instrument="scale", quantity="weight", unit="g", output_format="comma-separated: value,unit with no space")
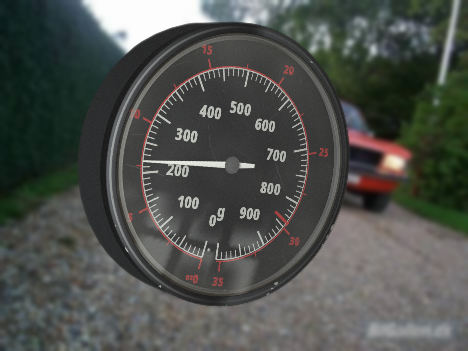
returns 220,g
